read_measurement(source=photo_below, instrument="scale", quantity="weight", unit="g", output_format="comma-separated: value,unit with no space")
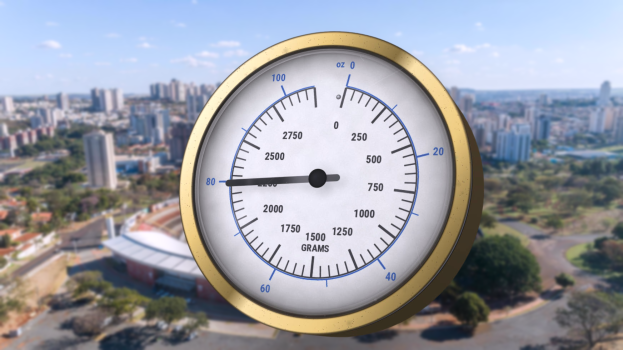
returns 2250,g
